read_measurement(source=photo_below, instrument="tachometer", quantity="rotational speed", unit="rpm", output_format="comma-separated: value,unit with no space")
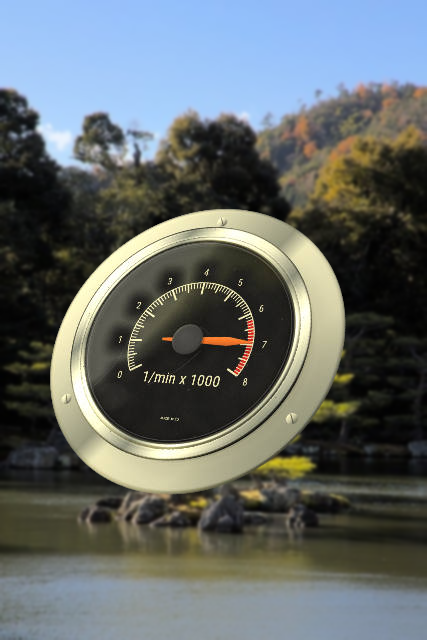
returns 7000,rpm
